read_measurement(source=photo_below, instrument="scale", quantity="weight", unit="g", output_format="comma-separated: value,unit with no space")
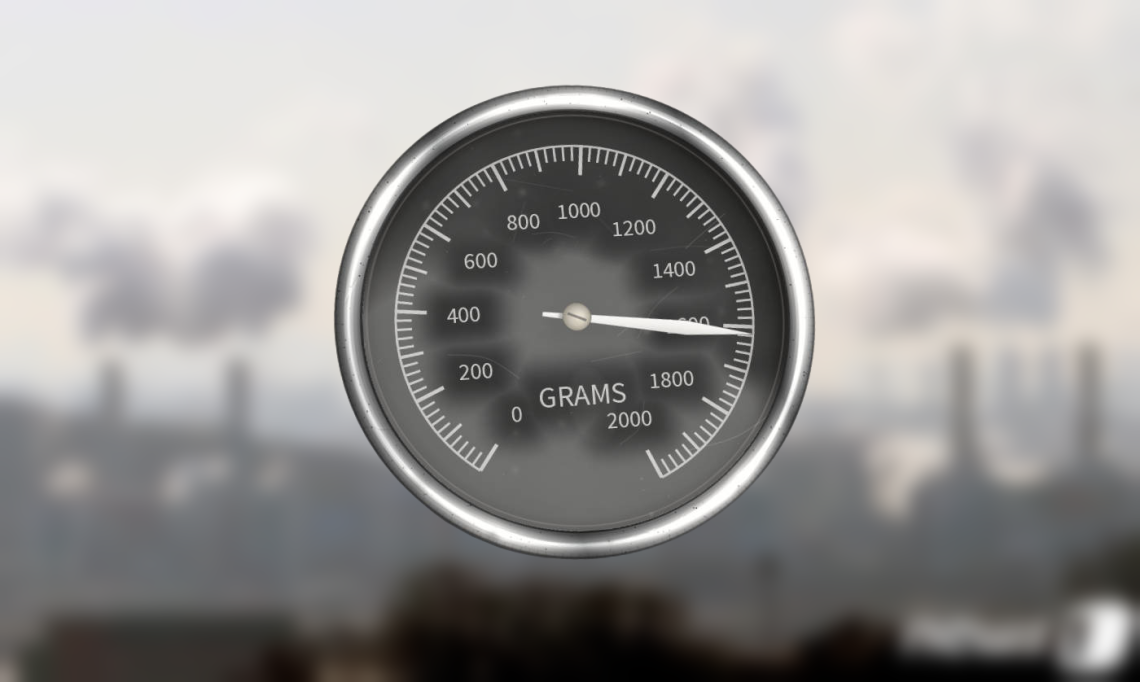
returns 1620,g
